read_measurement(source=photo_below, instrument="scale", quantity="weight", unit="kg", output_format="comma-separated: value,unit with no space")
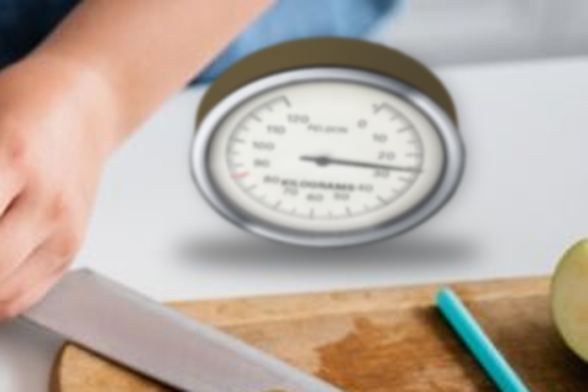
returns 25,kg
